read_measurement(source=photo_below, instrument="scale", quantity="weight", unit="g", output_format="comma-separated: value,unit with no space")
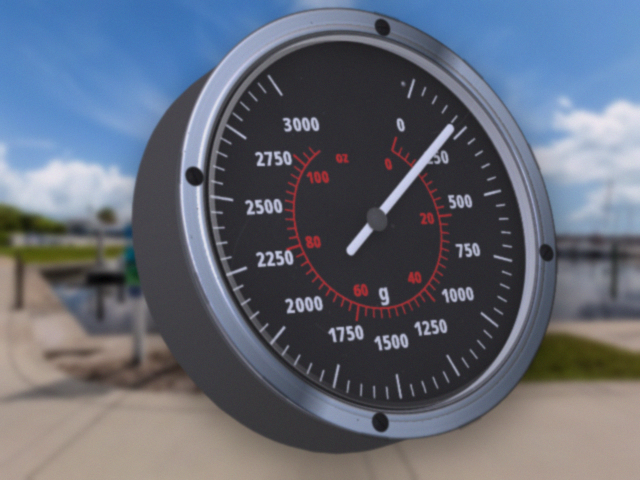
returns 200,g
